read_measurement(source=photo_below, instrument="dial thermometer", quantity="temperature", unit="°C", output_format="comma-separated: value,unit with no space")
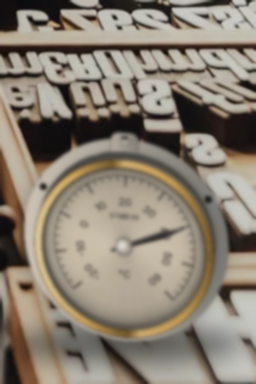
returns 40,°C
